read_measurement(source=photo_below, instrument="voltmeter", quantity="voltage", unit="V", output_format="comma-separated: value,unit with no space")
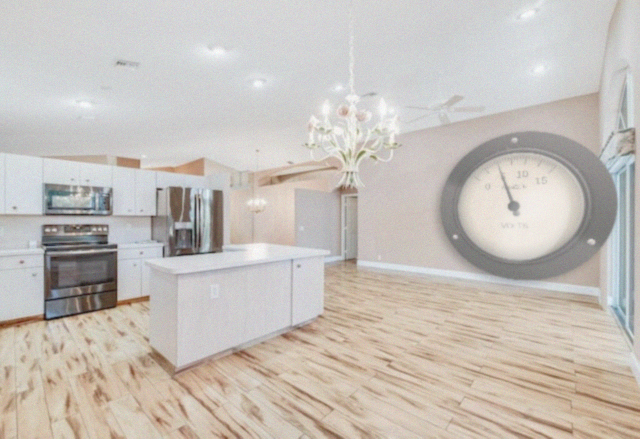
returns 5,V
